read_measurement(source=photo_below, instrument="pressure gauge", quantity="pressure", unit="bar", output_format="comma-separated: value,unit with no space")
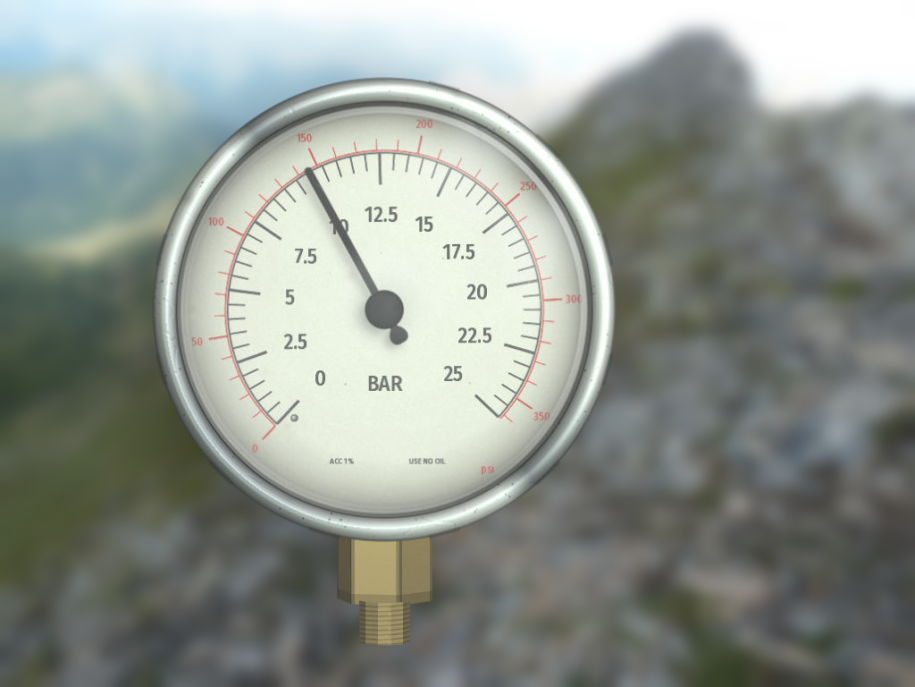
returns 10,bar
